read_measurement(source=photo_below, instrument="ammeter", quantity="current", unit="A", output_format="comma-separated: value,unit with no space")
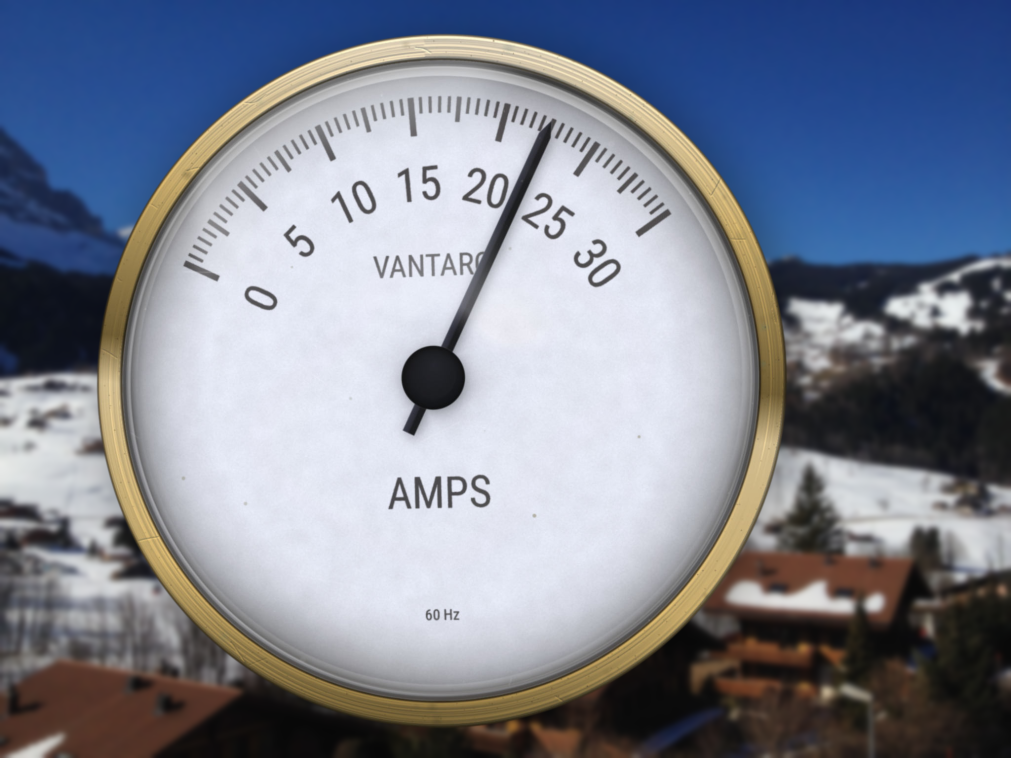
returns 22.5,A
